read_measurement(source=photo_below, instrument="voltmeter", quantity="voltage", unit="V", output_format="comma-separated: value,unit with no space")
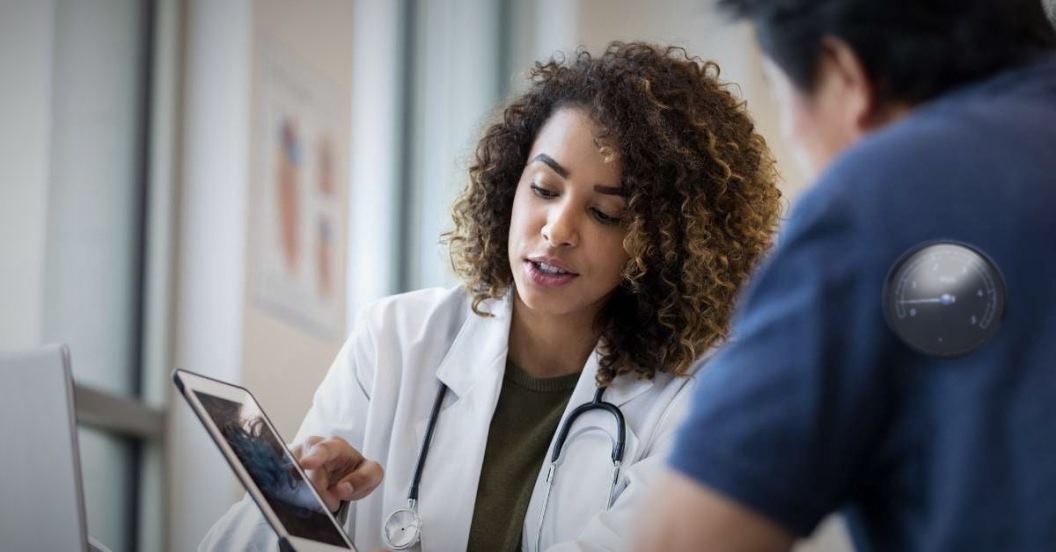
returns 0.4,V
